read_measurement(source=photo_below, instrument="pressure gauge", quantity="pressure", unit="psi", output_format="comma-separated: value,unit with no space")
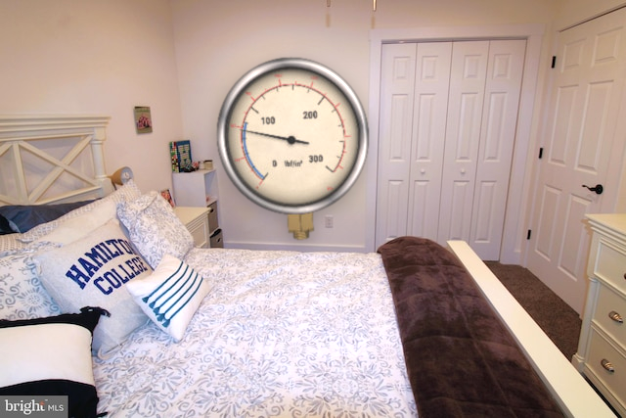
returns 70,psi
